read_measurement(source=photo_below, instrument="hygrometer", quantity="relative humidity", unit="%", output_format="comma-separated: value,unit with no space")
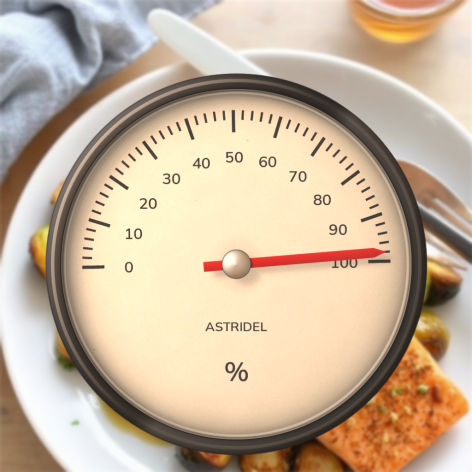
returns 98,%
